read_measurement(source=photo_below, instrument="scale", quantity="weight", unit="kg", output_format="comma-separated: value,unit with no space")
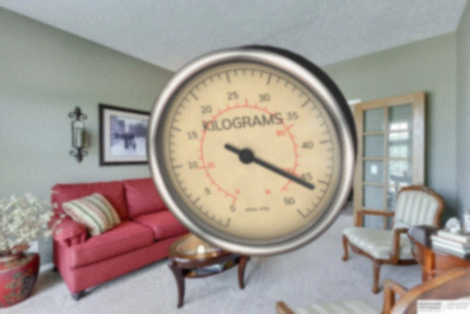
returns 46,kg
